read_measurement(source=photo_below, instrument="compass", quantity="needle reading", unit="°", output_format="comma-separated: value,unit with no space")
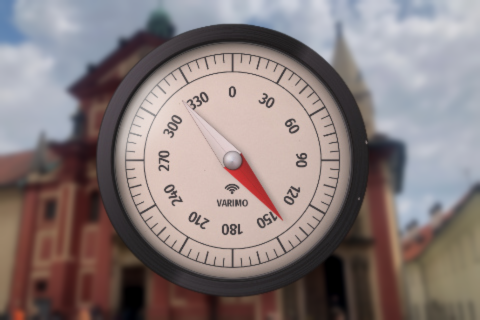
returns 140,°
